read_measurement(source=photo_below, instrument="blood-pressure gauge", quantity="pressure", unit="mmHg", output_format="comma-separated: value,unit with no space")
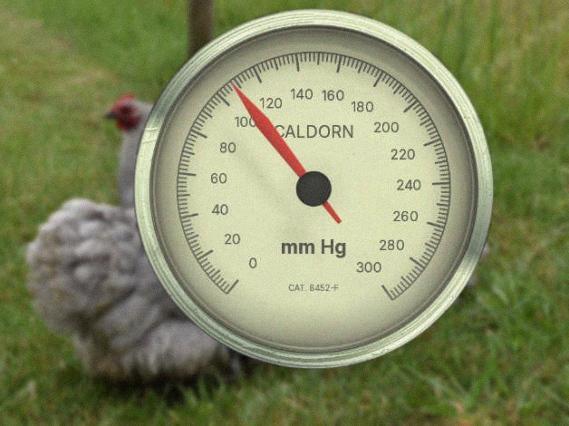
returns 108,mmHg
